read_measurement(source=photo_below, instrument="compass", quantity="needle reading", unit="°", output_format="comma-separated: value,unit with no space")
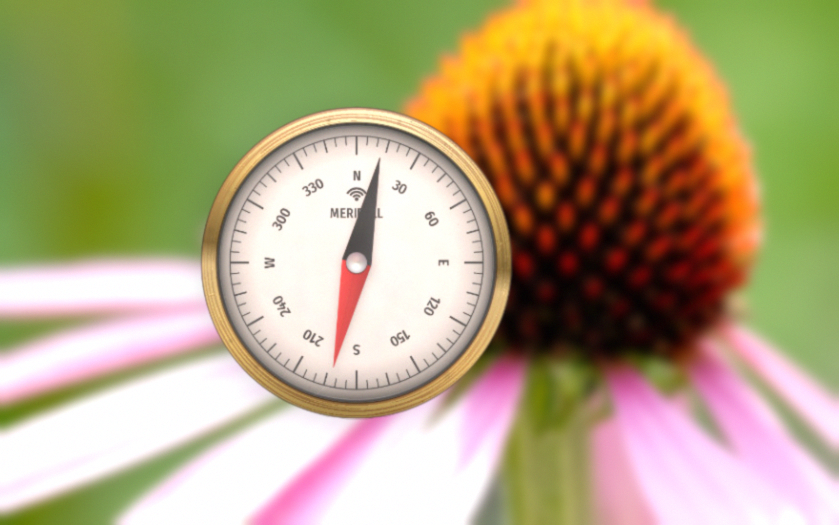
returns 192.5,°
